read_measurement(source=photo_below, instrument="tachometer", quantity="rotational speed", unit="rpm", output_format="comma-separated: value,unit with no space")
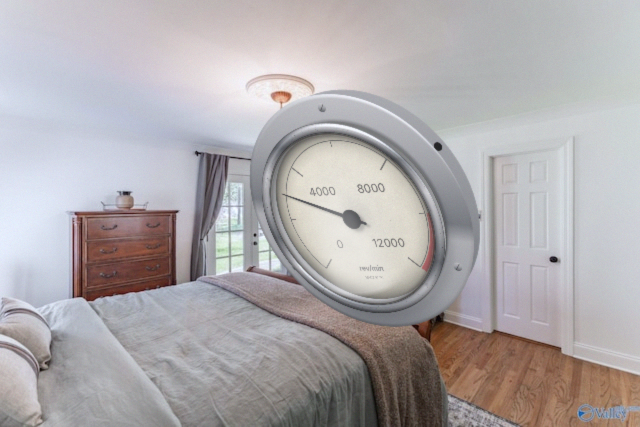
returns 3000,rpm
